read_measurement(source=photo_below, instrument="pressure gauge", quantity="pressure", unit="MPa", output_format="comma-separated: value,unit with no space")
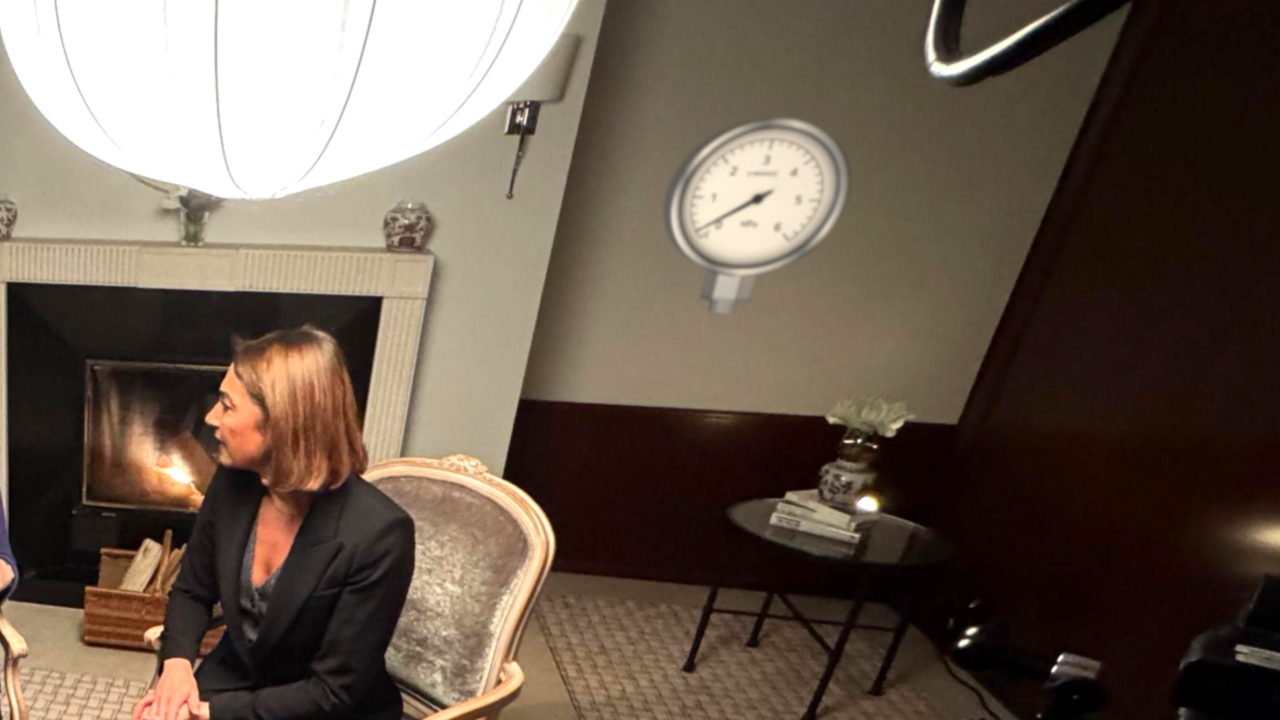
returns 0.2,MPa
